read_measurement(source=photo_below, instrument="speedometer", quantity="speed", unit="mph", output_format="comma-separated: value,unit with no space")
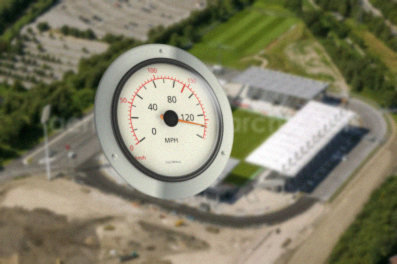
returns 130,mph
